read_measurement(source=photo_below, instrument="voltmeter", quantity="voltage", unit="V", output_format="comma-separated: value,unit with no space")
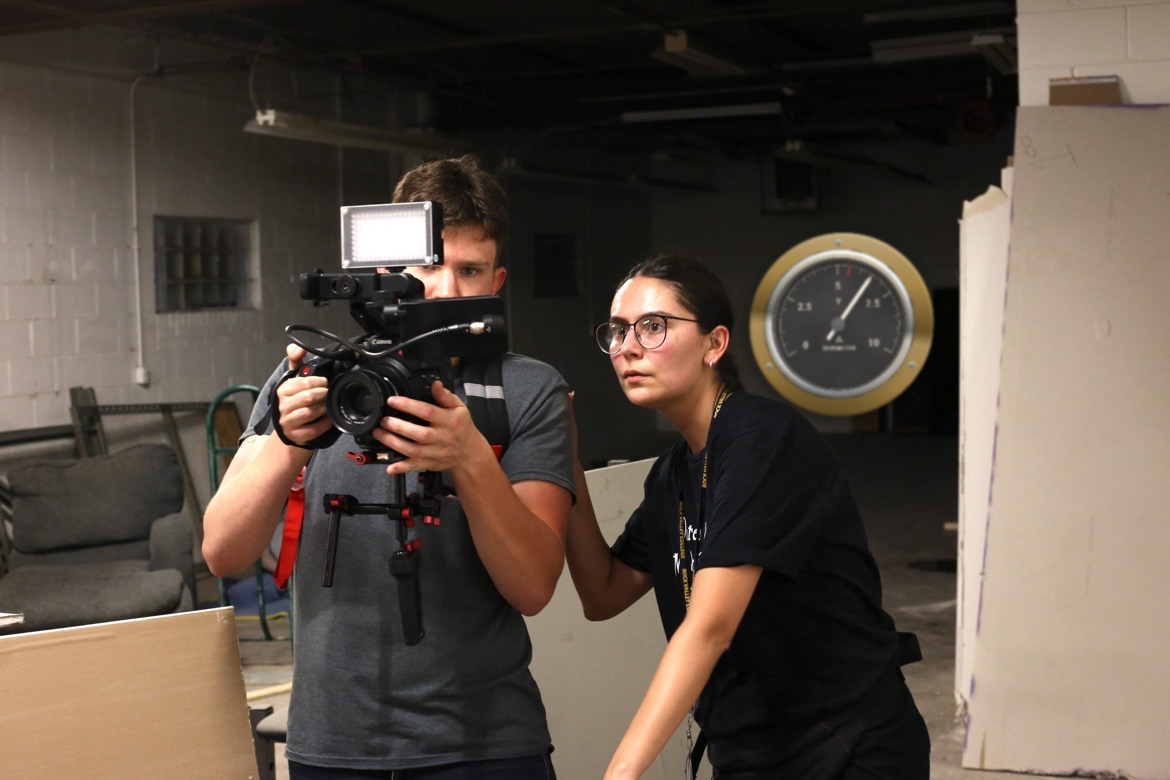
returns 6.5,V
